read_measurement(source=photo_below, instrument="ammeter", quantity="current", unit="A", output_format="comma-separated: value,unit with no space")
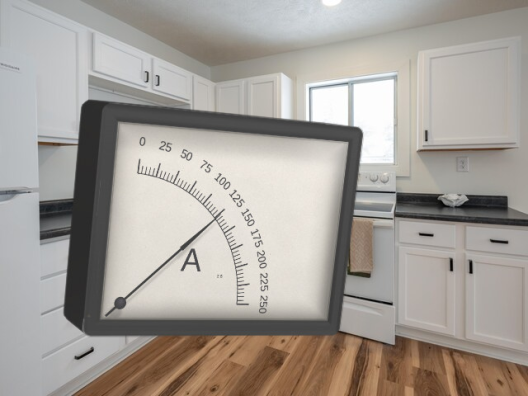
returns 125,A
